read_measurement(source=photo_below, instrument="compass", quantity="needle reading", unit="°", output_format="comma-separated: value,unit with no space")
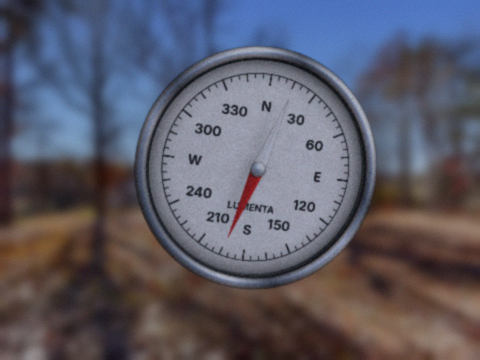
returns 195,°
